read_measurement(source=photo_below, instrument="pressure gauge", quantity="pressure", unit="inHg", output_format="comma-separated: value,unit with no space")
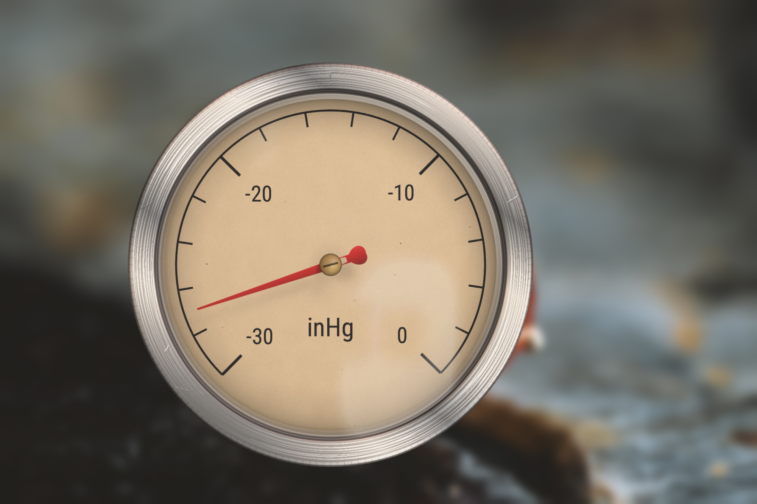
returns -27,inHg
